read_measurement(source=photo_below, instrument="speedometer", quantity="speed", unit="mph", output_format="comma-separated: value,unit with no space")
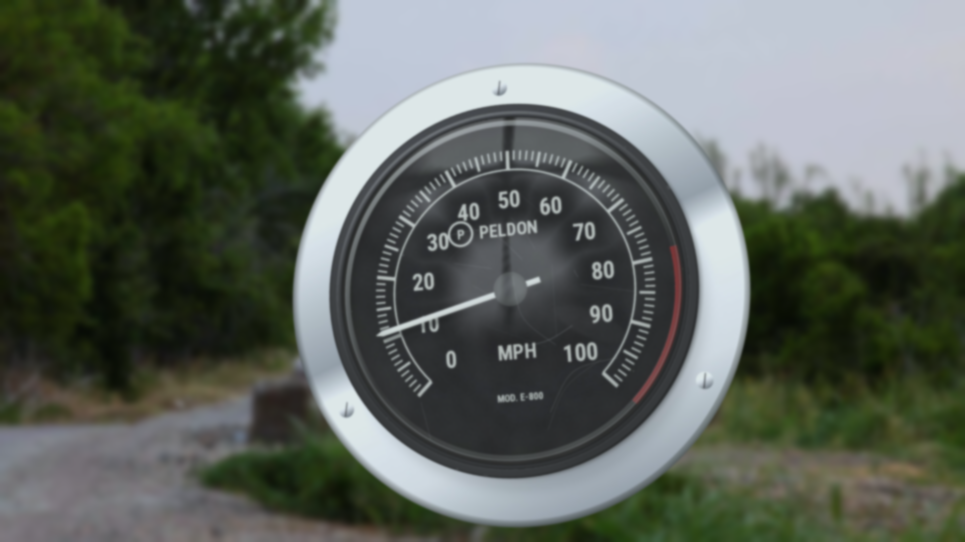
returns 11,mph
